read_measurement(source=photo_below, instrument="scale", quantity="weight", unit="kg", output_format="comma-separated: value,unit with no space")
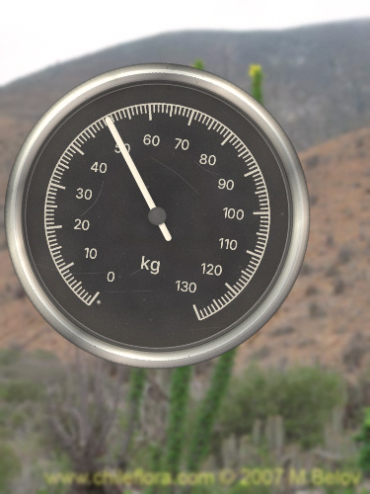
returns 50,kg
